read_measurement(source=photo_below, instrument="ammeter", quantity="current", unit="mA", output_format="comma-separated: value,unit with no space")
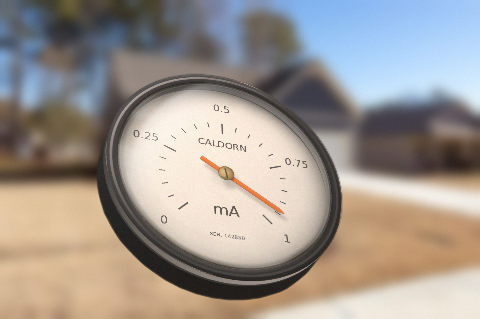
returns 0.95,mA
